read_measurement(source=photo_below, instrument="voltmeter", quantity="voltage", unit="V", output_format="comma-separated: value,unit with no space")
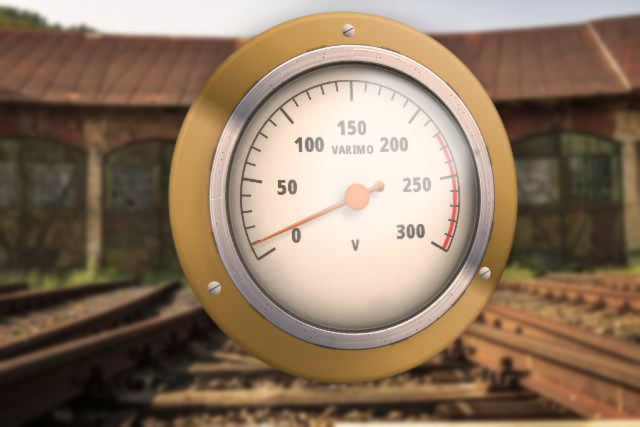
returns 10,V
